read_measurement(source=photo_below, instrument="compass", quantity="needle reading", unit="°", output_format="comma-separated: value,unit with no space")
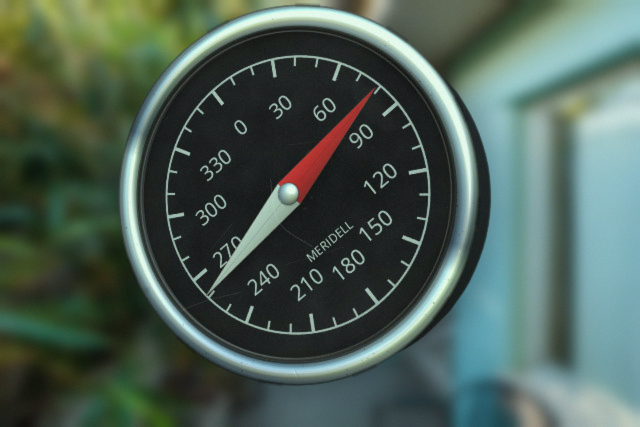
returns 80,°
